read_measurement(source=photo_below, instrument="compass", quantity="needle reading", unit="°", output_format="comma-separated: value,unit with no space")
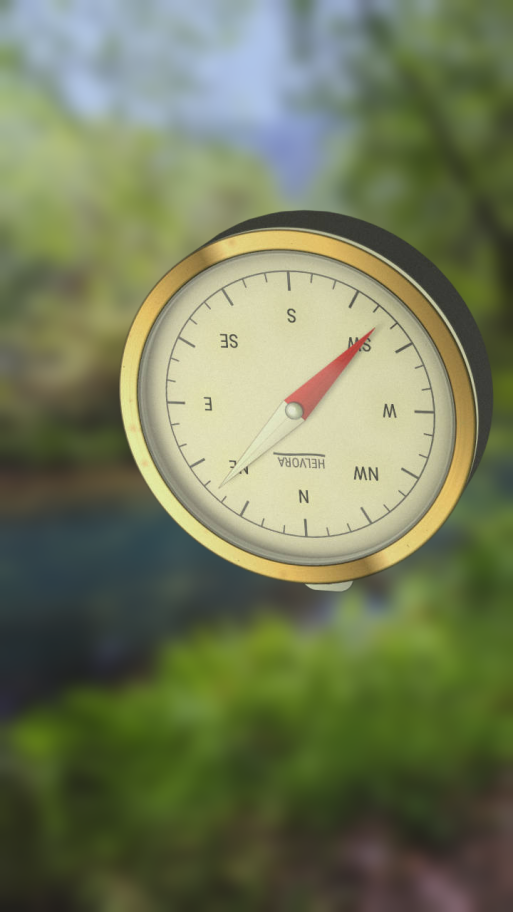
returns 225,°
